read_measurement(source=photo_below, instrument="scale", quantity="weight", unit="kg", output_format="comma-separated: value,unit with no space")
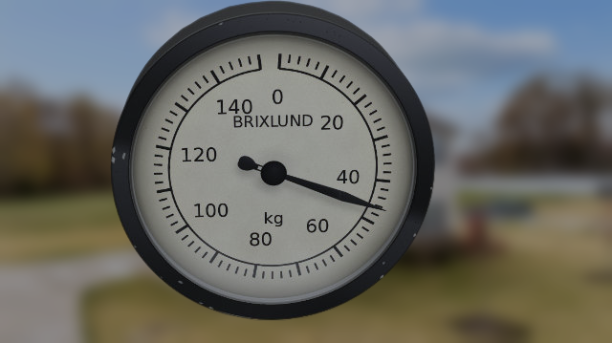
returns 46,kg
